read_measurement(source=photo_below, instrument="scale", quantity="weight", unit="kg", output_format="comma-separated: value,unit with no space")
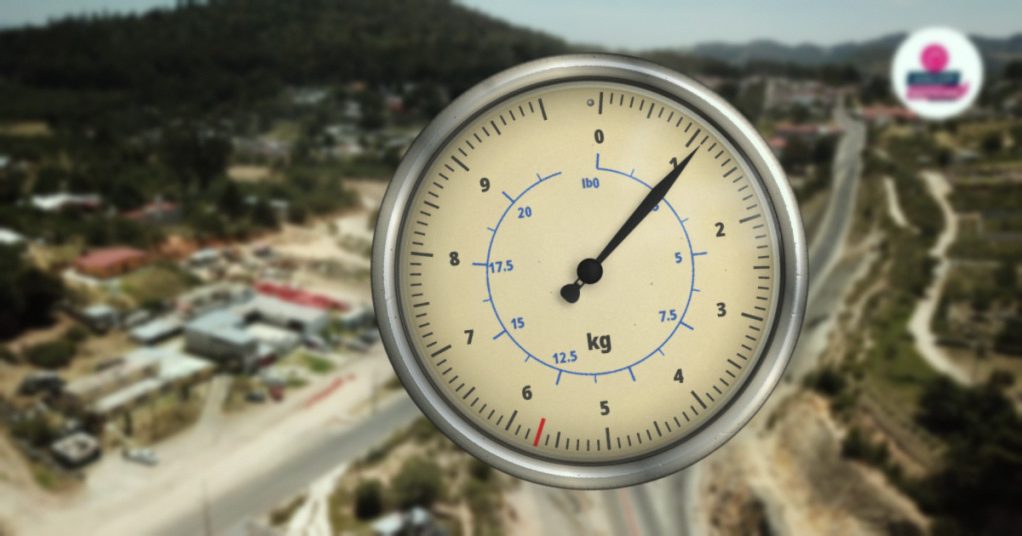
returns 1.1,kg
